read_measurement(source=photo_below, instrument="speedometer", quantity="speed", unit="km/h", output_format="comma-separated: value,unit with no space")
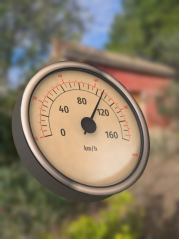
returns 105,km/h
